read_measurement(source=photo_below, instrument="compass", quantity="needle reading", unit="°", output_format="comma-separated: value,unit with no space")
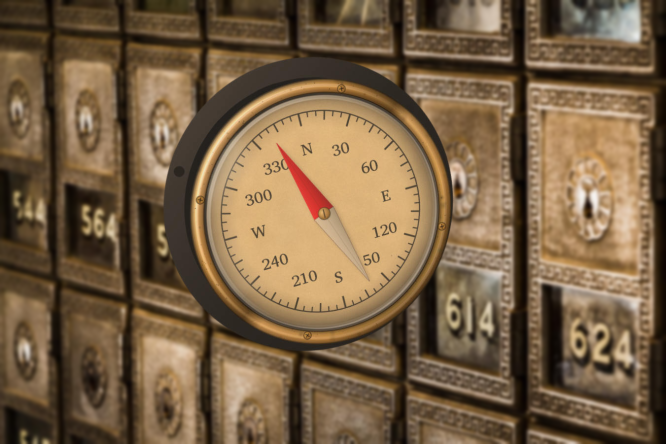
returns 340,°
